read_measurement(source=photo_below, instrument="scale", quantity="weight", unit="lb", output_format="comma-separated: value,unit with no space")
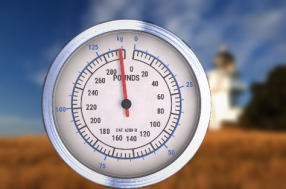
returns 296,lb
